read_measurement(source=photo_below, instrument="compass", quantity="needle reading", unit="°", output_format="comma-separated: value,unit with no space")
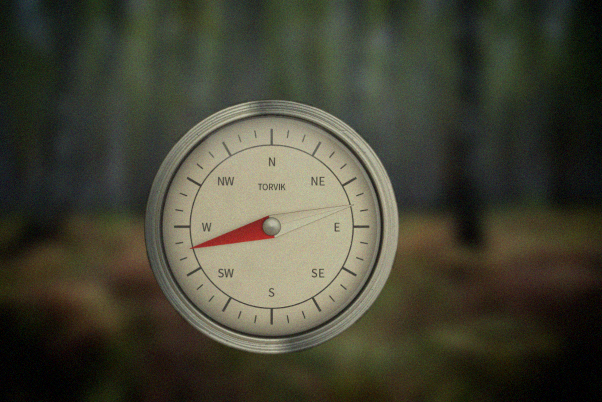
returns 255,°
